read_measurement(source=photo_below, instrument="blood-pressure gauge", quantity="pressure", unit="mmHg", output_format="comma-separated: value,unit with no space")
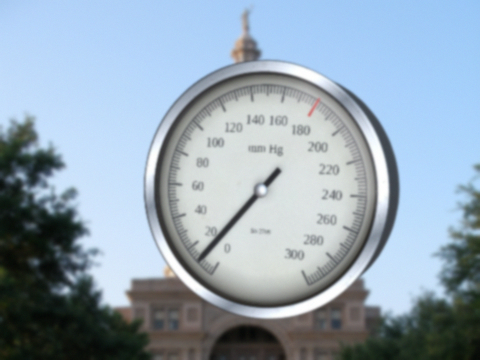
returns 10,mmHg
